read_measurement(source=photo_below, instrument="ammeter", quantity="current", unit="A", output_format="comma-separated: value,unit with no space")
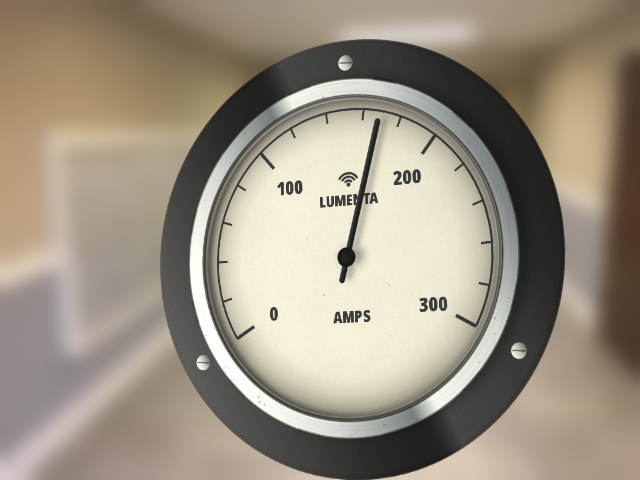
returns 170,A
